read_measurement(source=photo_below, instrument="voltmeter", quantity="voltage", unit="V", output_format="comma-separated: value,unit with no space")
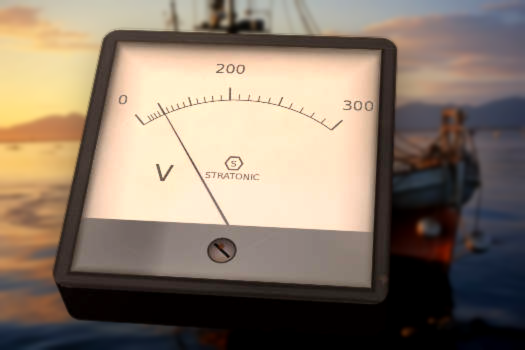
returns 100,V
